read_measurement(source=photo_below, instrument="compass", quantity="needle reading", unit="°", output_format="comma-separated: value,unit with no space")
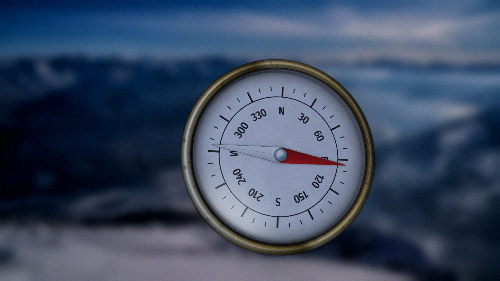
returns 95,°
